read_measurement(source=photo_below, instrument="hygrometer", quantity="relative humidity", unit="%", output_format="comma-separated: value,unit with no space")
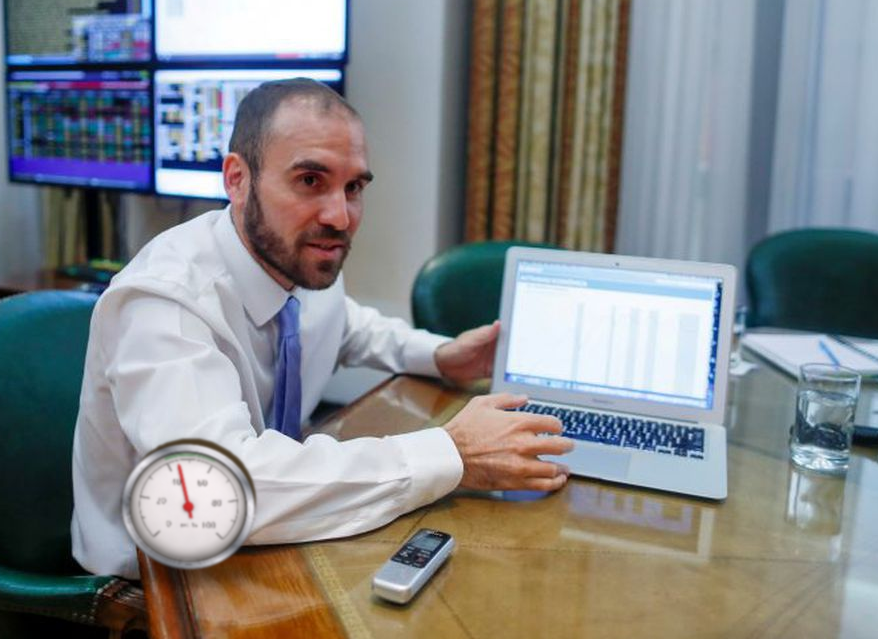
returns 45,%
